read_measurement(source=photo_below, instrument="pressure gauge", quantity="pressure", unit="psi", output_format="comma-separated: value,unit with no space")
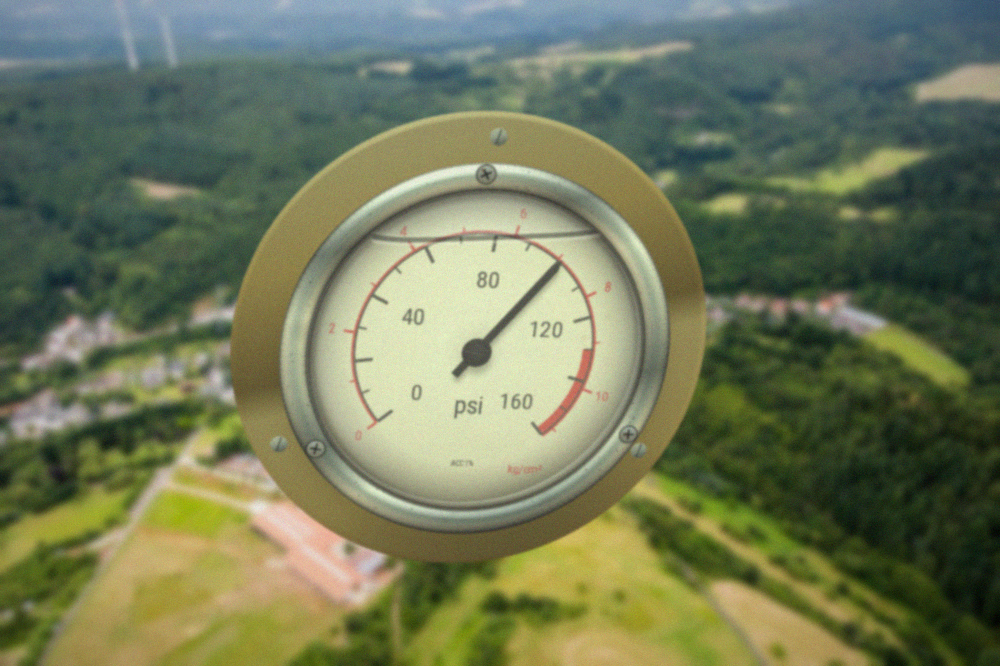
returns 100,psi
